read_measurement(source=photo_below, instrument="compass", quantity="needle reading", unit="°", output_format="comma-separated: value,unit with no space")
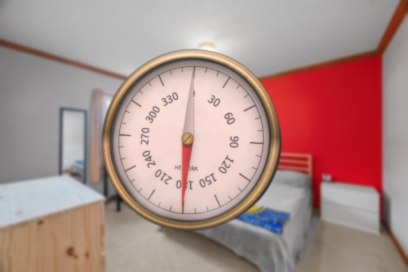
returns 180,°
